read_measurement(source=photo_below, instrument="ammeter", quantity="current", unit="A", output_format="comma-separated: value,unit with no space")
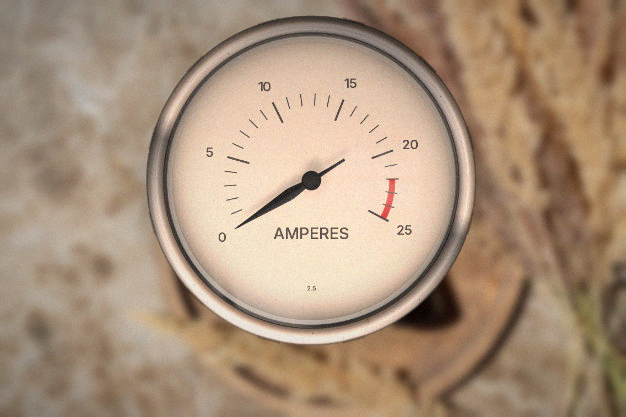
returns 0,A
